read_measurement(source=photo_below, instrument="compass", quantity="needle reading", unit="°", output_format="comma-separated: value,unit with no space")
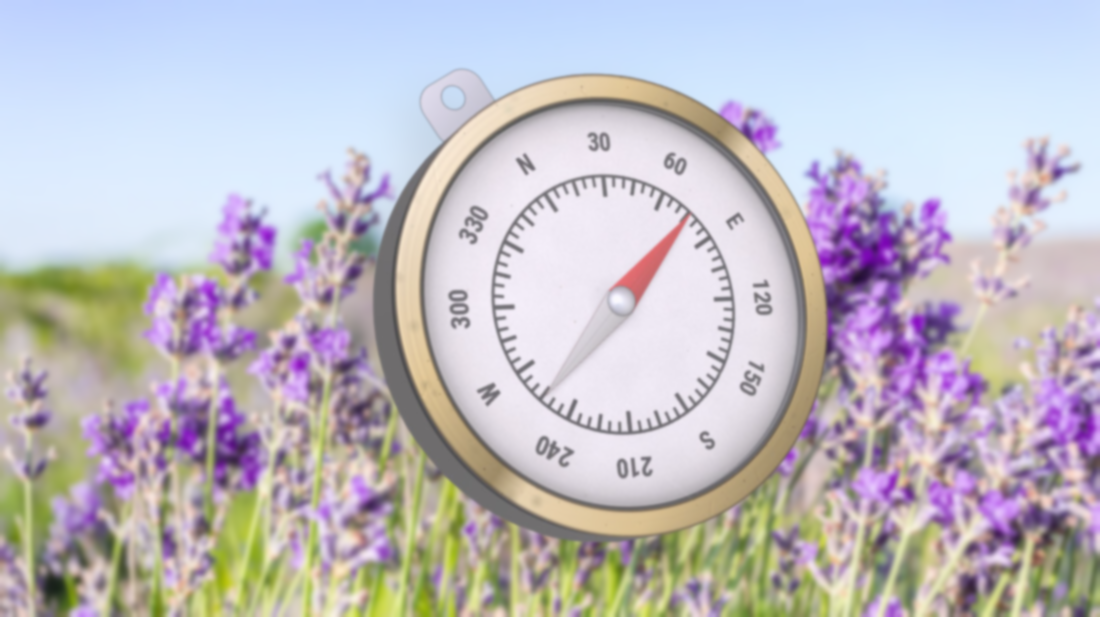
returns 75,°
